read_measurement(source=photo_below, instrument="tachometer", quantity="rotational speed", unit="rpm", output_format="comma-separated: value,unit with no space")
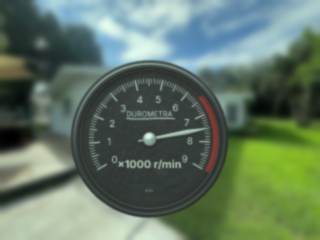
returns 7500,rpm
